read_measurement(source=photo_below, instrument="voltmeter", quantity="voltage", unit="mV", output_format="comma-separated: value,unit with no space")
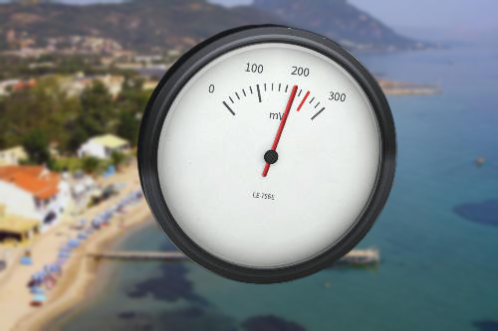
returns 200,mV
